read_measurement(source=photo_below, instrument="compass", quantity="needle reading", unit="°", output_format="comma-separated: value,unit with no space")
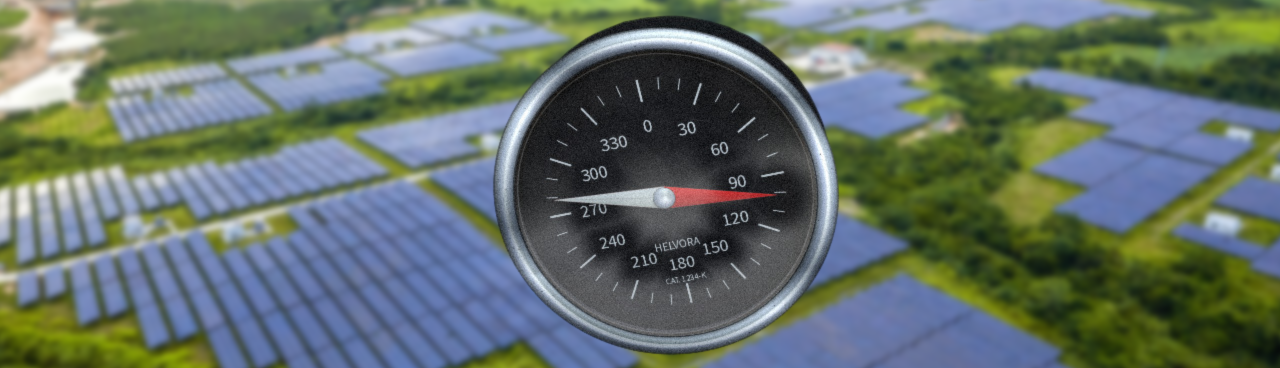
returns 100,°
